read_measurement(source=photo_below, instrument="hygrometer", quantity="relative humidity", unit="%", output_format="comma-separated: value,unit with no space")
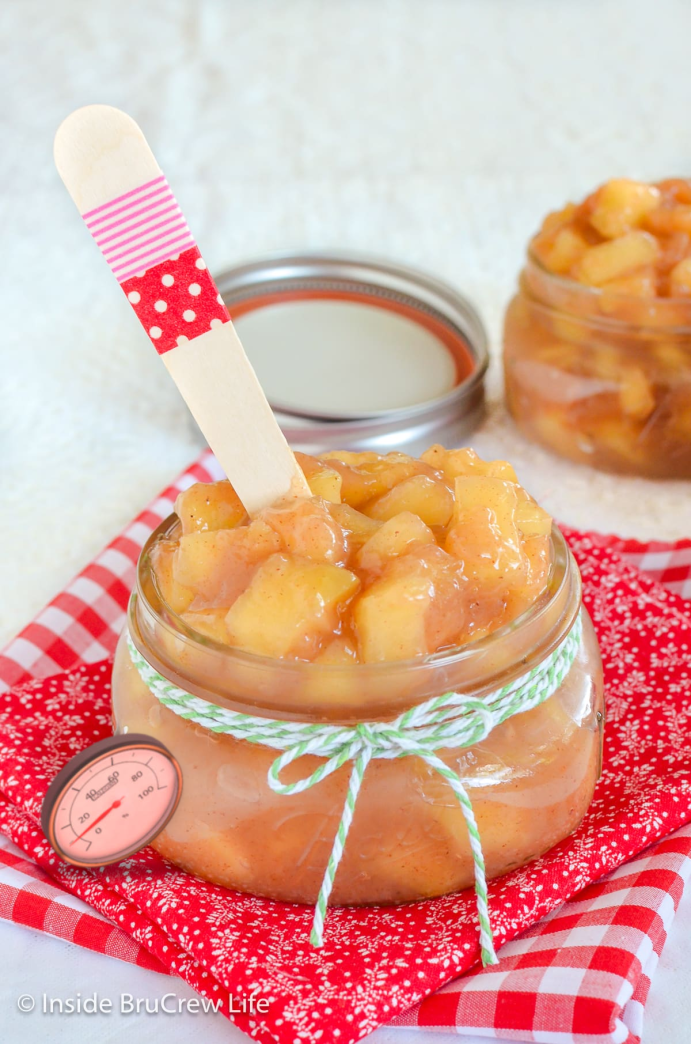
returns 10,%
